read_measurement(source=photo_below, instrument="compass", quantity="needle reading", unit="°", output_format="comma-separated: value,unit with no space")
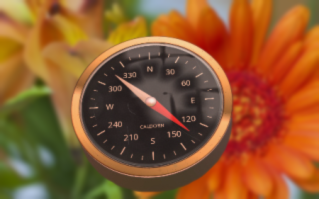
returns 135,°
